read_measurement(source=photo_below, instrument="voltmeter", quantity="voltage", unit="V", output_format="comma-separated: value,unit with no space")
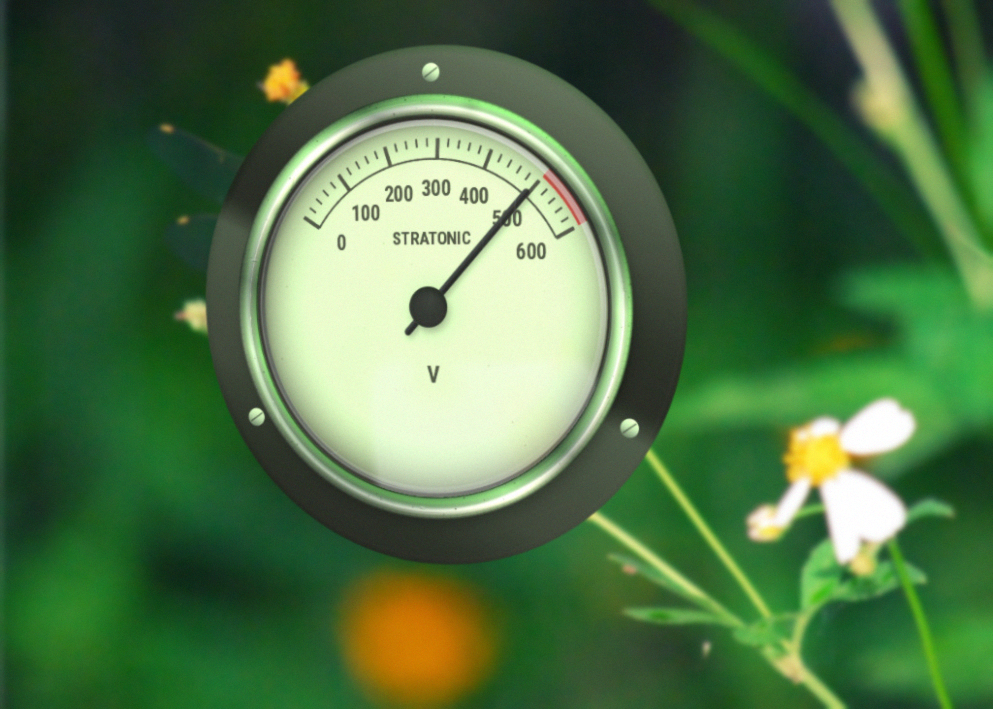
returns 500,V
